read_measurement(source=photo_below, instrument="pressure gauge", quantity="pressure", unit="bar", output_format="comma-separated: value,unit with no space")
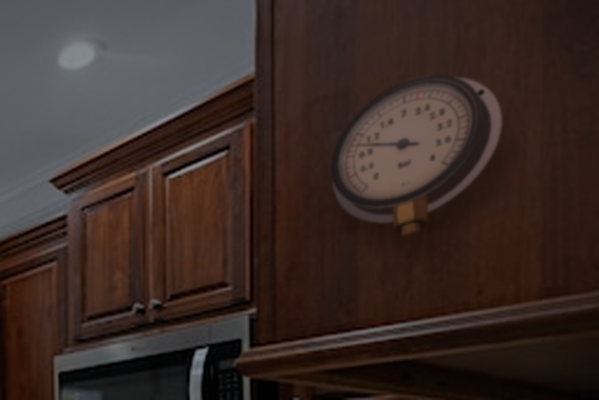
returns 1,bar
